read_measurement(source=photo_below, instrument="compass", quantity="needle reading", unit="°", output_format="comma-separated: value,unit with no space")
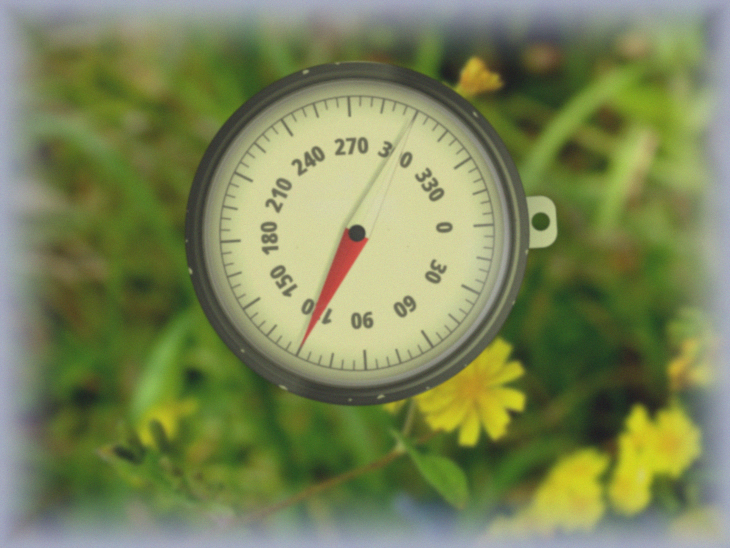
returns 120,°
